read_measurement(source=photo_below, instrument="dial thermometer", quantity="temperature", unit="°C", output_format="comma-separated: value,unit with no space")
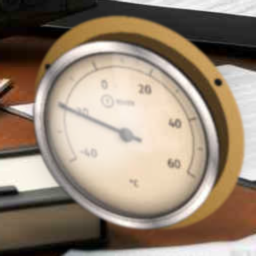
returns -20,°C
